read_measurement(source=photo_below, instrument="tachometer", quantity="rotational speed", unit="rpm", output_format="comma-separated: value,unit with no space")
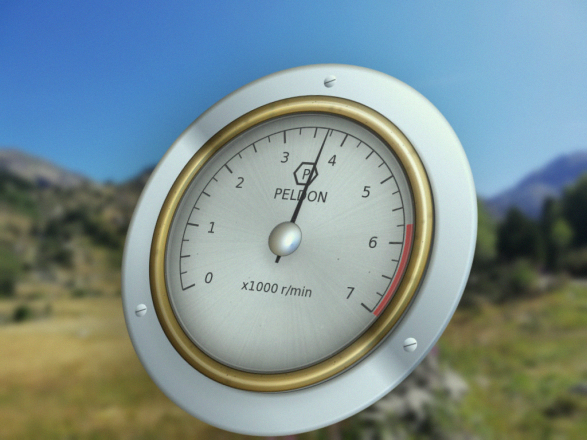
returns 3750,rpm
